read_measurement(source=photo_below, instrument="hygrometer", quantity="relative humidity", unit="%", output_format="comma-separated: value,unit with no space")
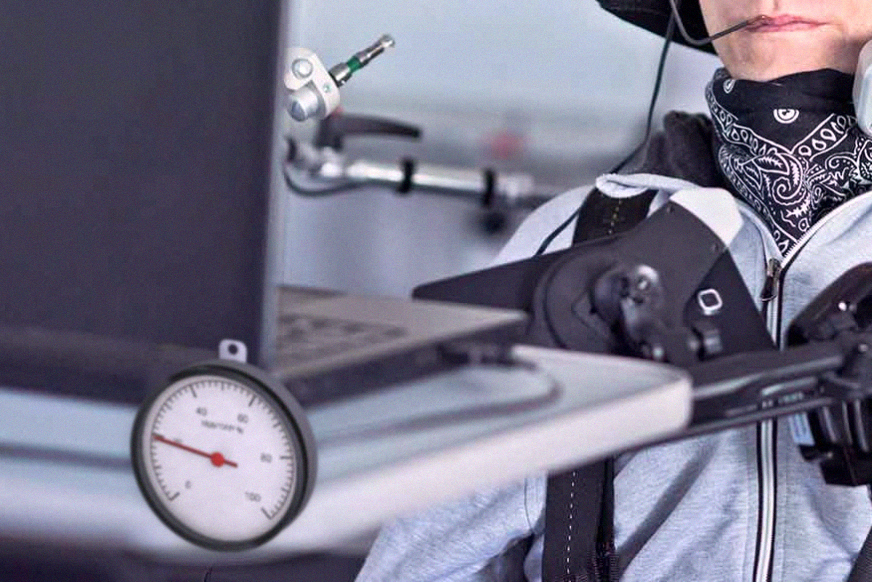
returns 20,%
